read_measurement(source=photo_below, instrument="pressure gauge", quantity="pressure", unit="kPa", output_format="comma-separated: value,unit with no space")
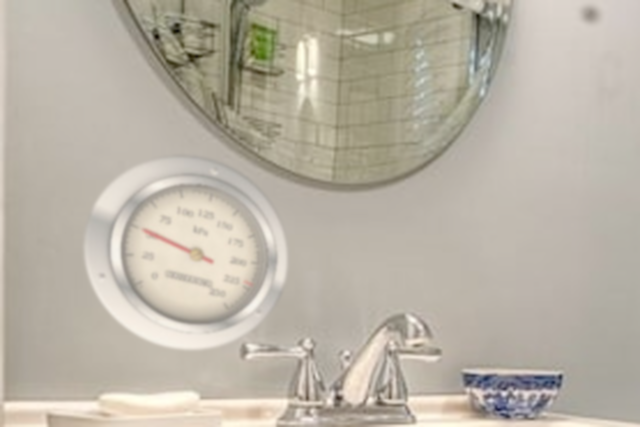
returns 50,kPa
